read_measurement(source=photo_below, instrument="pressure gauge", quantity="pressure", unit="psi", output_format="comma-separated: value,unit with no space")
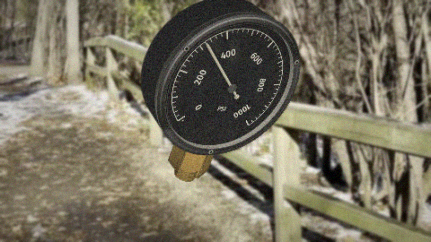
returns 320,psi
